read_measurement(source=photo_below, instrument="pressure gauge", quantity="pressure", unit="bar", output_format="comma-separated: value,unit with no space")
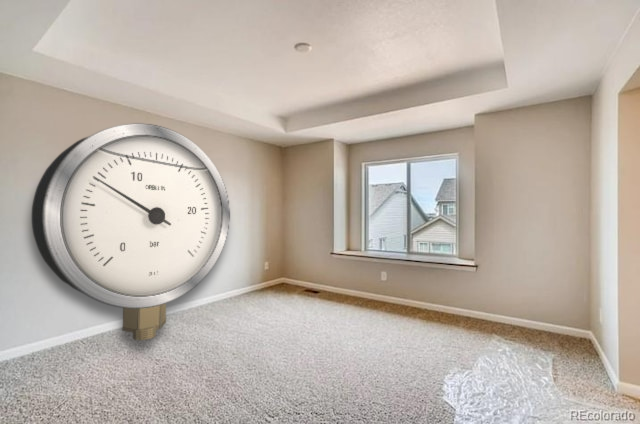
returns 7,bar
